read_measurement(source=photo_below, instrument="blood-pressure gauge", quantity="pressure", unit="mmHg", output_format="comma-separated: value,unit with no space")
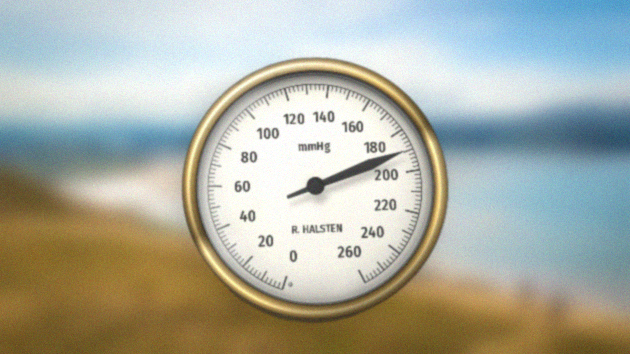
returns 190,mmHg
